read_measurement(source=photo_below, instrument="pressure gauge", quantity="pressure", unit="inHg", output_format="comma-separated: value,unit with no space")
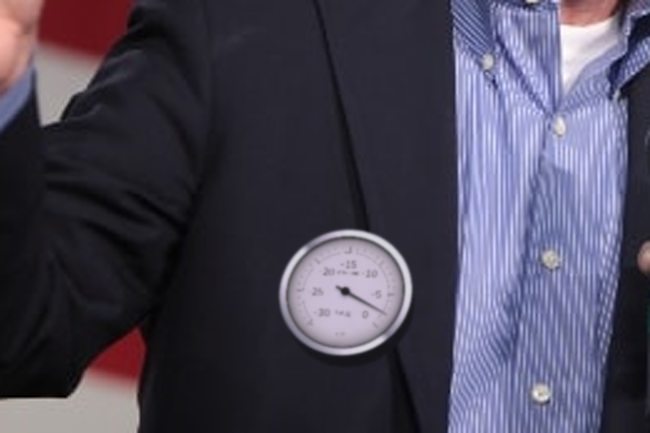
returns -2,inHg
